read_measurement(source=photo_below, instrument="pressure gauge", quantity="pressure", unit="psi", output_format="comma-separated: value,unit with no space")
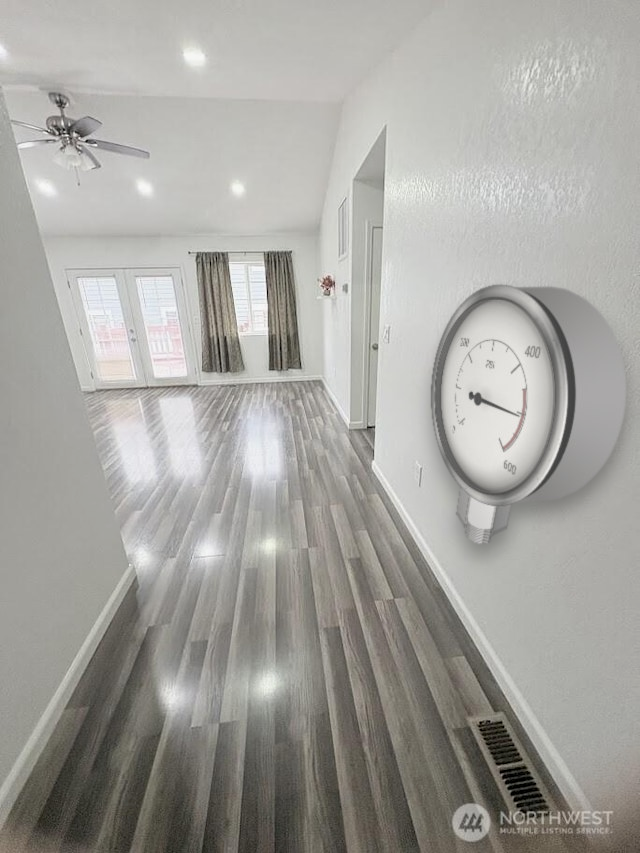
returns 500,psi
